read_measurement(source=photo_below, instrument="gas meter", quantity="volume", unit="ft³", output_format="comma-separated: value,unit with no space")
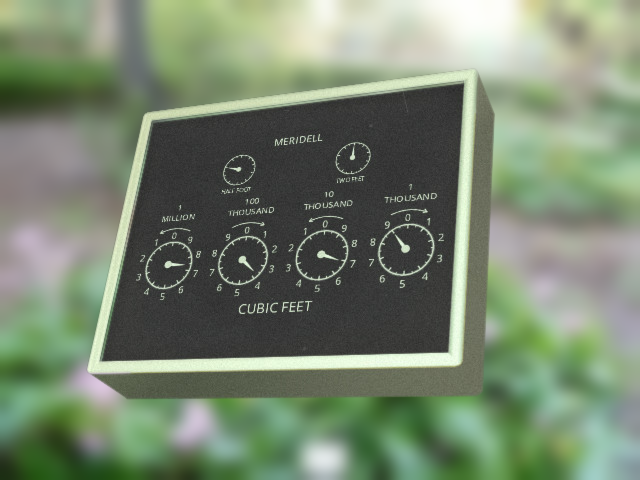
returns 736900,ft³
